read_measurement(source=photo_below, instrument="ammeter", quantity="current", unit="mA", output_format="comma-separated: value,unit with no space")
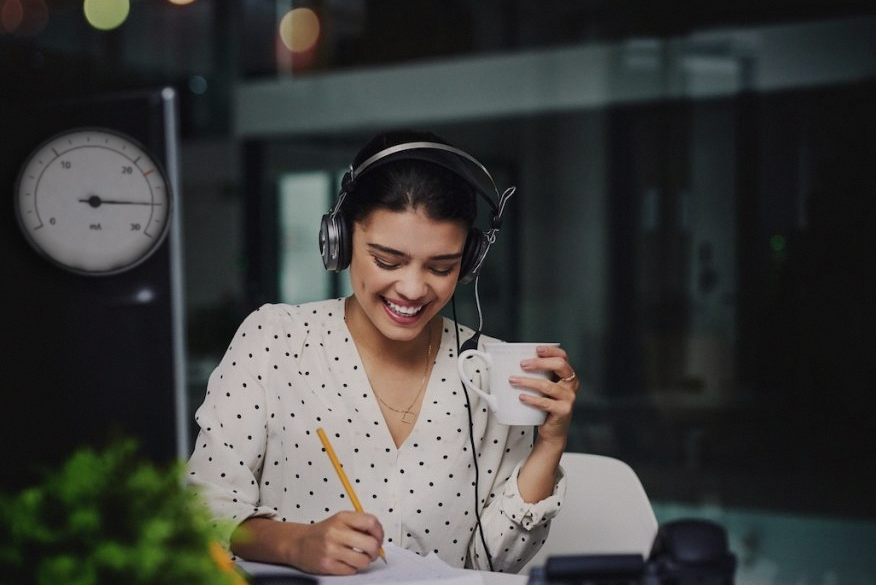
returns 26,mA
